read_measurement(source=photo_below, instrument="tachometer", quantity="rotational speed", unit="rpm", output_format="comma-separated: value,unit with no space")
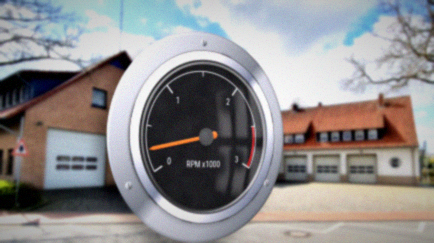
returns 250,rpm
